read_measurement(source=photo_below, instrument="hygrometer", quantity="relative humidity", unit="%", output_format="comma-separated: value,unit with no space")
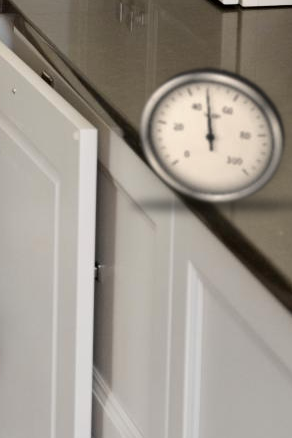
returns 48,%
